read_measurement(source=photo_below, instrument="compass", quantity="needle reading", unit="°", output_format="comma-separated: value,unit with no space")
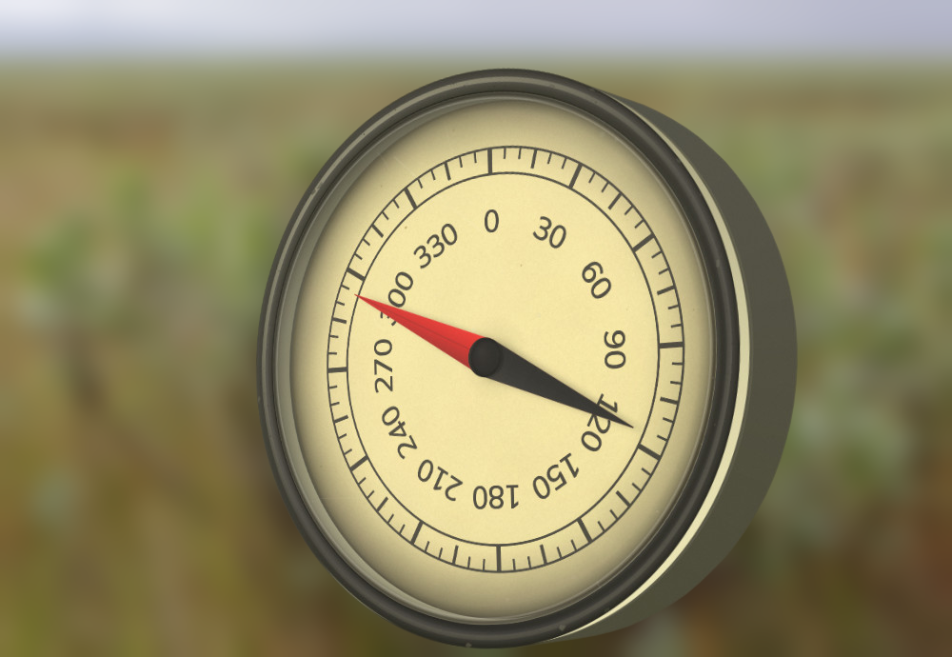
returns 295,°
